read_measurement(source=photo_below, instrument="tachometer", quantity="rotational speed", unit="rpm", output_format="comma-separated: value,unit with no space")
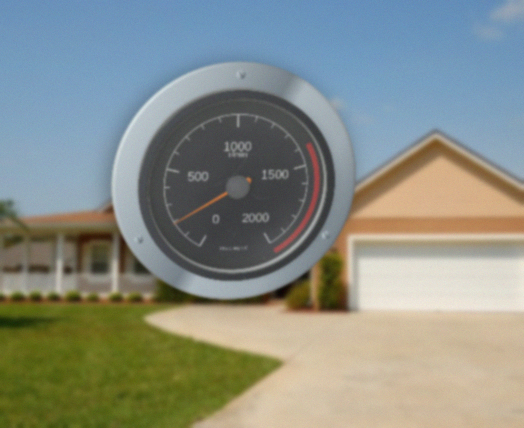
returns 200,rpm
